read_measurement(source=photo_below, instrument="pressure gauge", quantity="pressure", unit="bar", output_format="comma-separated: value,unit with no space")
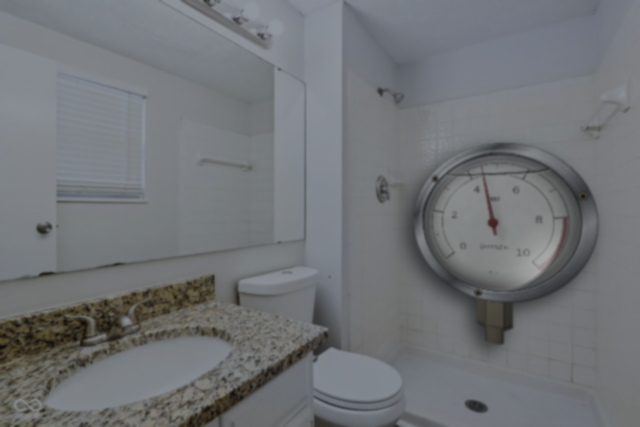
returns 4.5,bar
